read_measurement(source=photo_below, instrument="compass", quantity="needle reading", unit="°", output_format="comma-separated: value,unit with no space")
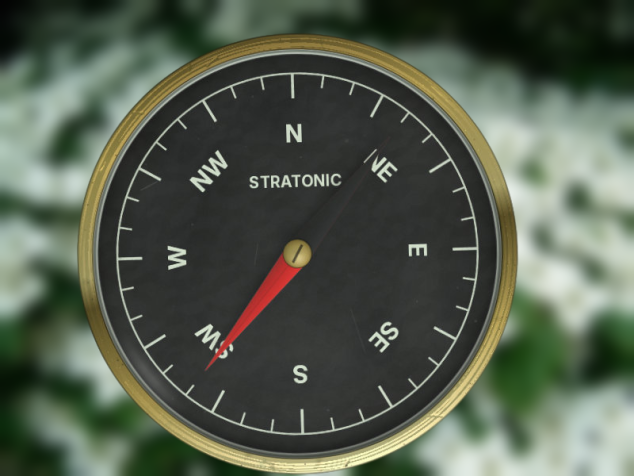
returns 220,°
